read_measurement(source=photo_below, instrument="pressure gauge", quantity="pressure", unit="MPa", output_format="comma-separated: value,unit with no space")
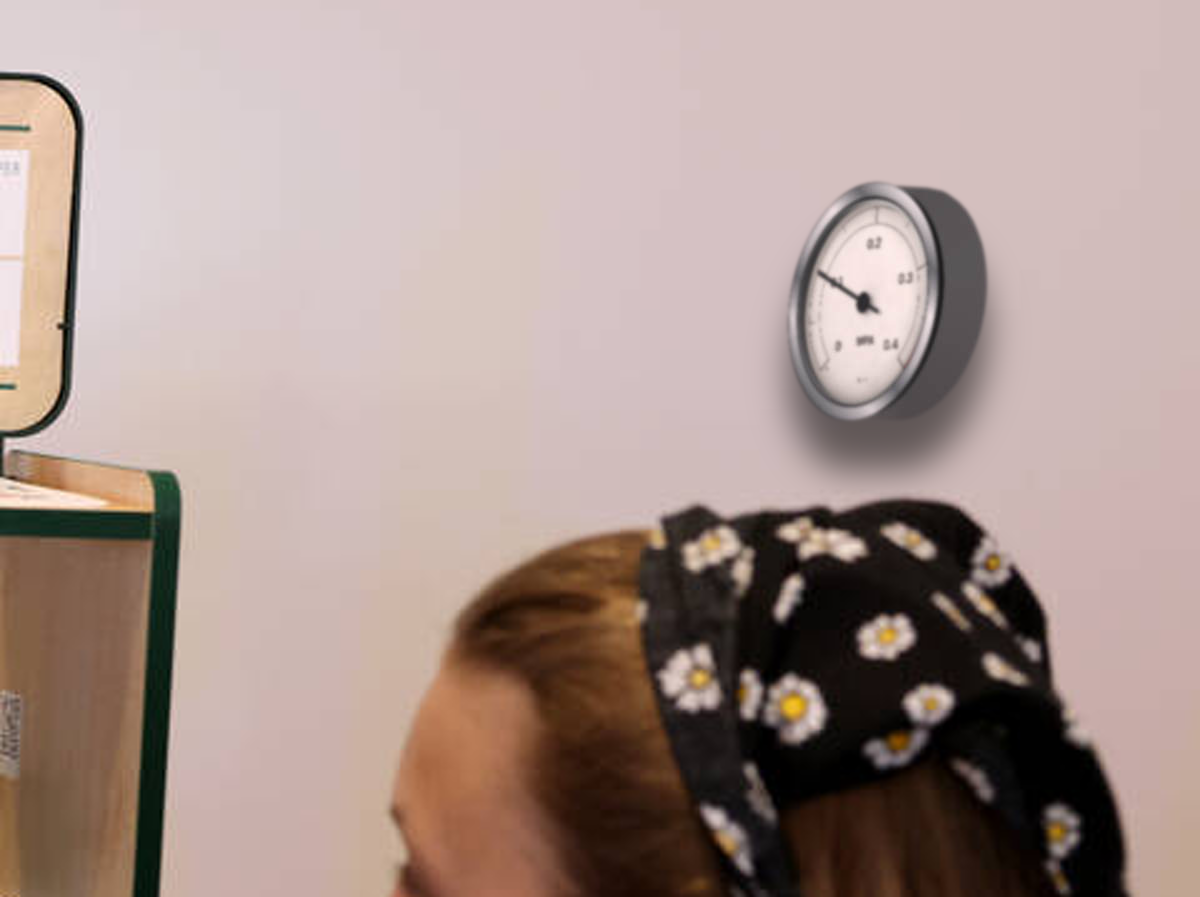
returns 0.1,MPa
